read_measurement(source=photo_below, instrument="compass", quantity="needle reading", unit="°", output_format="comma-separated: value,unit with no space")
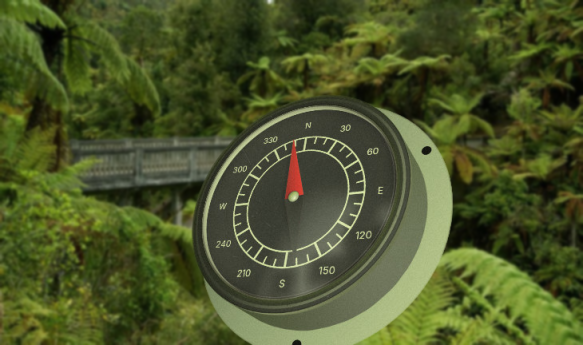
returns 350,°
